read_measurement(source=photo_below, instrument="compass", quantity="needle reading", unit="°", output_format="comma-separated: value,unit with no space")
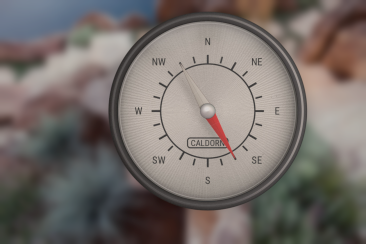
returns 150,°
